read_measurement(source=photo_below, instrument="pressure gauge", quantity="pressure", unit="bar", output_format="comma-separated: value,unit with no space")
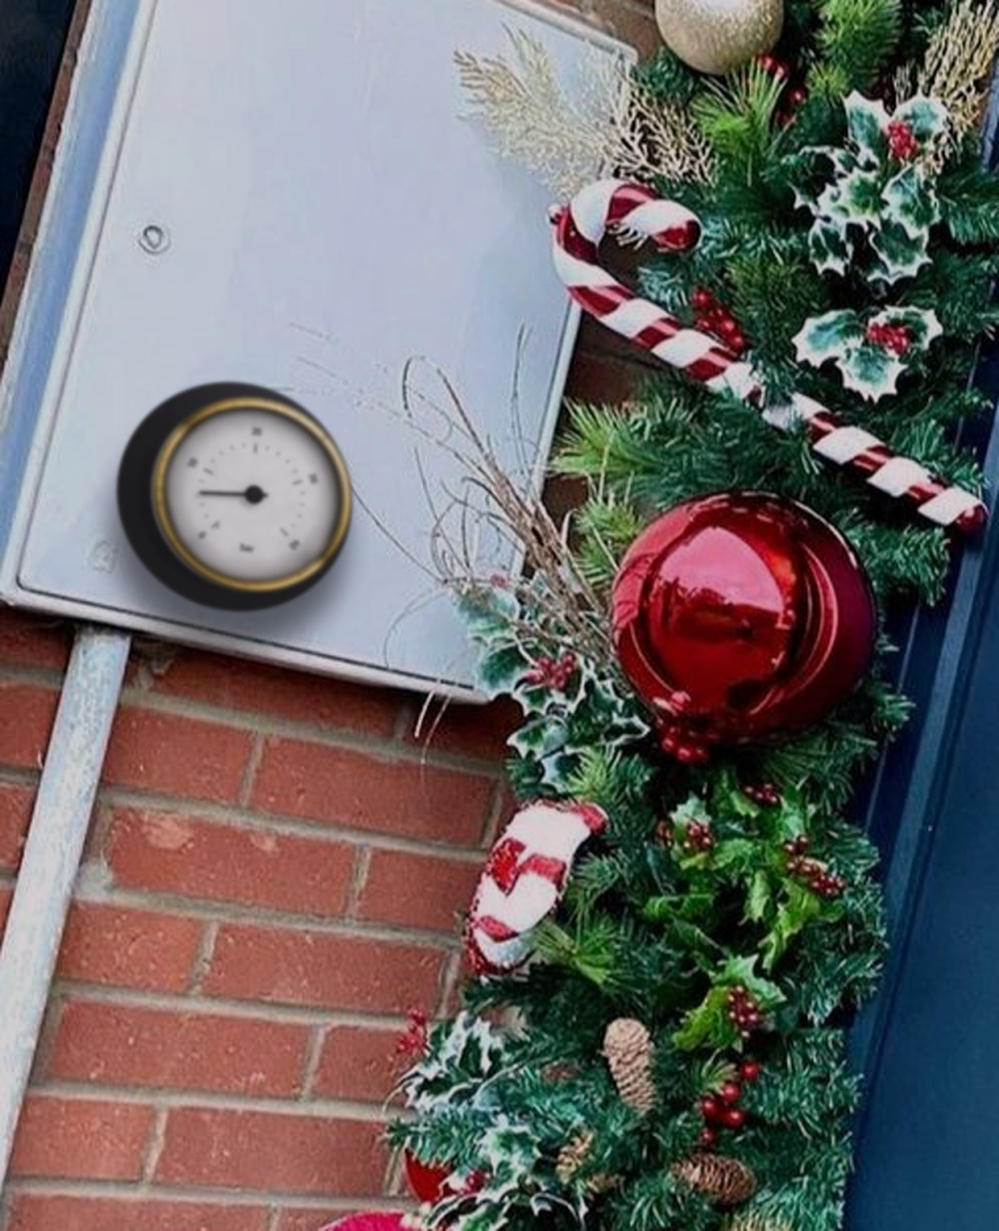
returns 6,bar
